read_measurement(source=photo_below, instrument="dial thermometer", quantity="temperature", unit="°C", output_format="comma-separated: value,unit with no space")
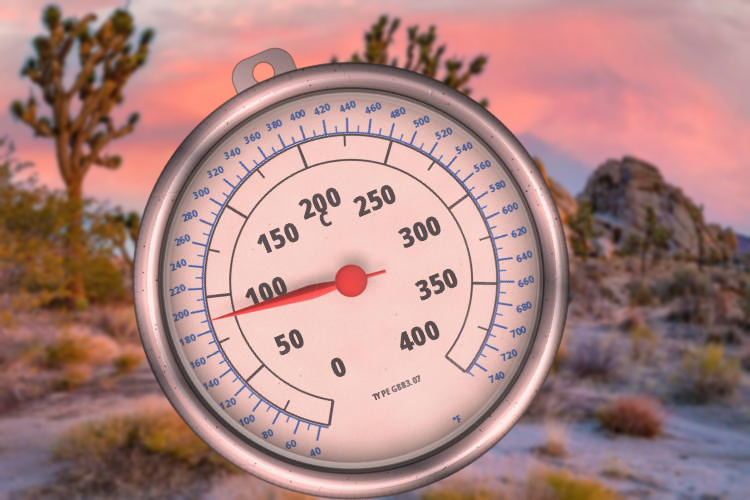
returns 87.5,°C
